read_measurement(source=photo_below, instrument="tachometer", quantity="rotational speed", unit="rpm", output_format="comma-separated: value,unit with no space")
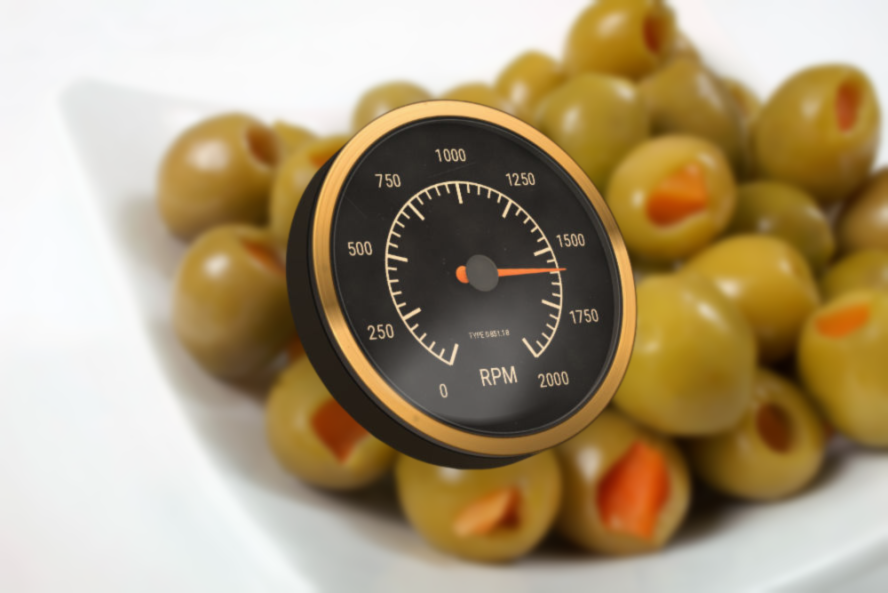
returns 1600,rpm
